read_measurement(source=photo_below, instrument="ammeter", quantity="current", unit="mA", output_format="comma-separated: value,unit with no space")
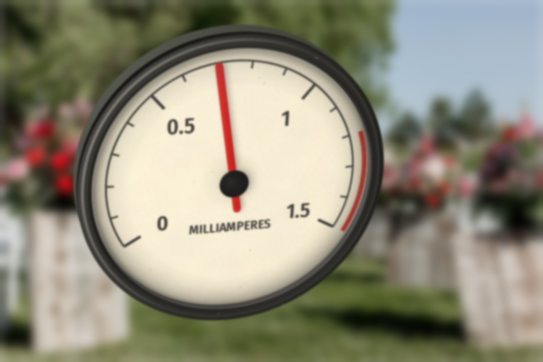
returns 0.7,mA
